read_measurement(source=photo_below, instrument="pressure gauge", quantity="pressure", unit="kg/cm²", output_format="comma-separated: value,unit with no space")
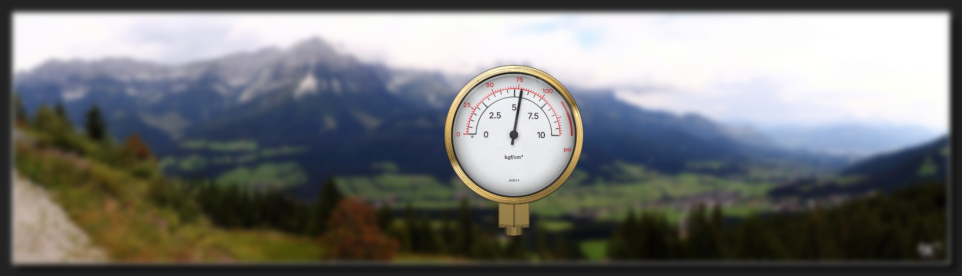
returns 5.5,kg/cm²
